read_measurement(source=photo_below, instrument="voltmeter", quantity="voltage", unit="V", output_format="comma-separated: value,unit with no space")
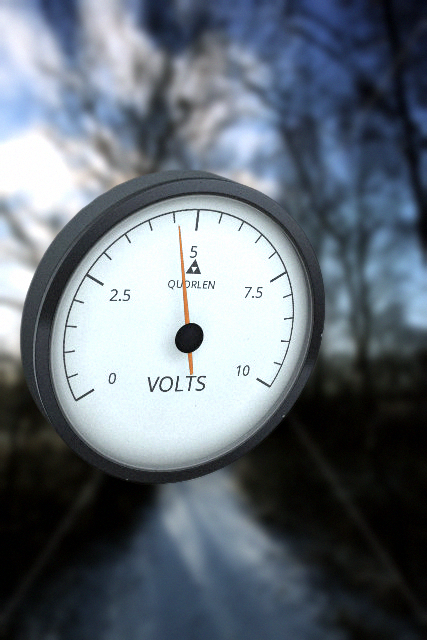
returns 4.5,V
